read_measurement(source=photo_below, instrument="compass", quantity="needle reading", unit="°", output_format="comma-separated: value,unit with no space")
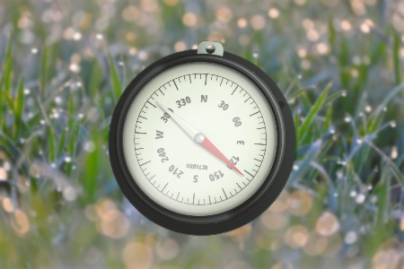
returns 125,°
